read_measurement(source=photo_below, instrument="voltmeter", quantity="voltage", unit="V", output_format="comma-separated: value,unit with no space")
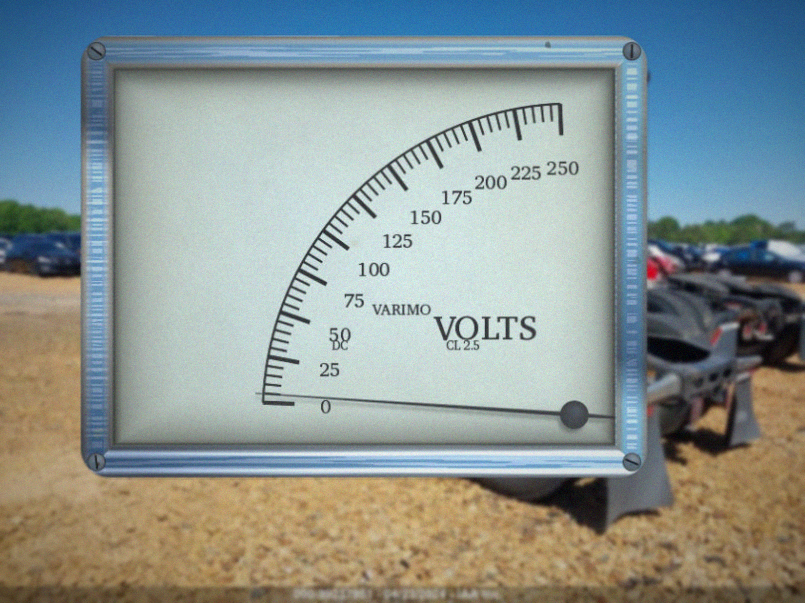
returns 5,V
